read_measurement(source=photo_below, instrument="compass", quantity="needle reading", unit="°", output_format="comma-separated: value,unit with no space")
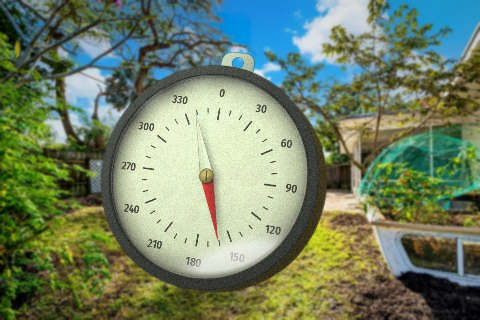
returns 160,°
